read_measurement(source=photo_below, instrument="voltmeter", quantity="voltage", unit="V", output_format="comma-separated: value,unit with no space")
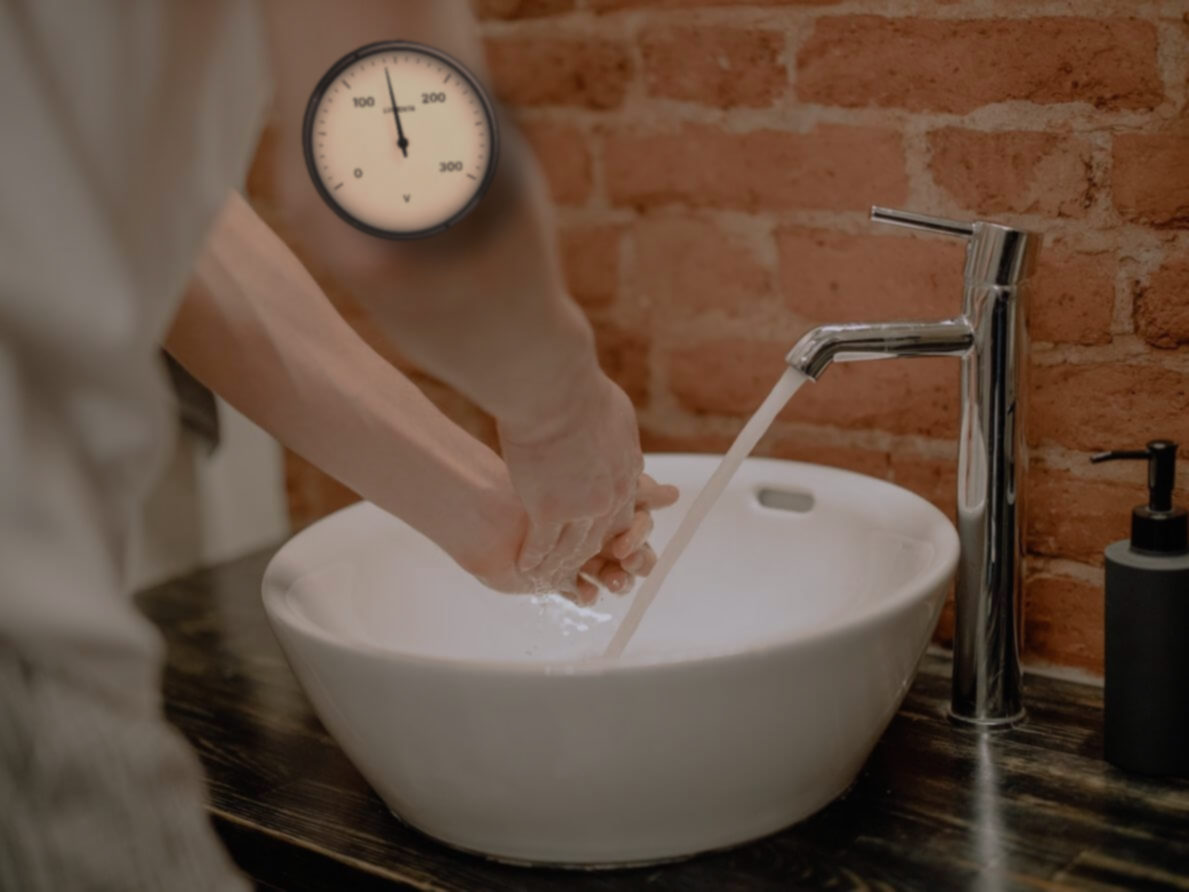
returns 140,V
